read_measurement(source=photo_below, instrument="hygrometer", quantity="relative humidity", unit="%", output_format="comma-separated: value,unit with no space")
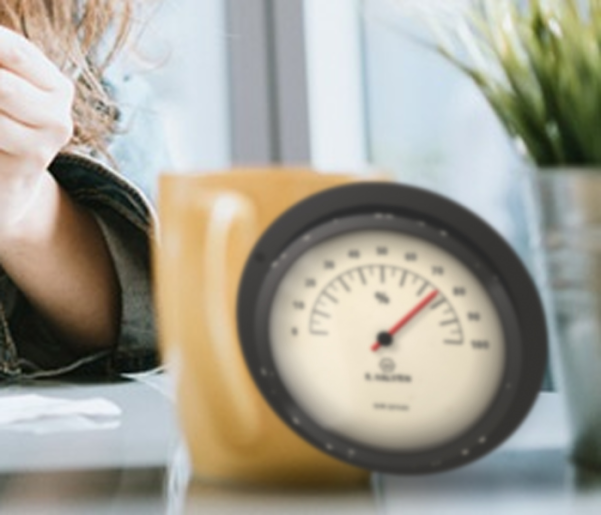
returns 75,%
